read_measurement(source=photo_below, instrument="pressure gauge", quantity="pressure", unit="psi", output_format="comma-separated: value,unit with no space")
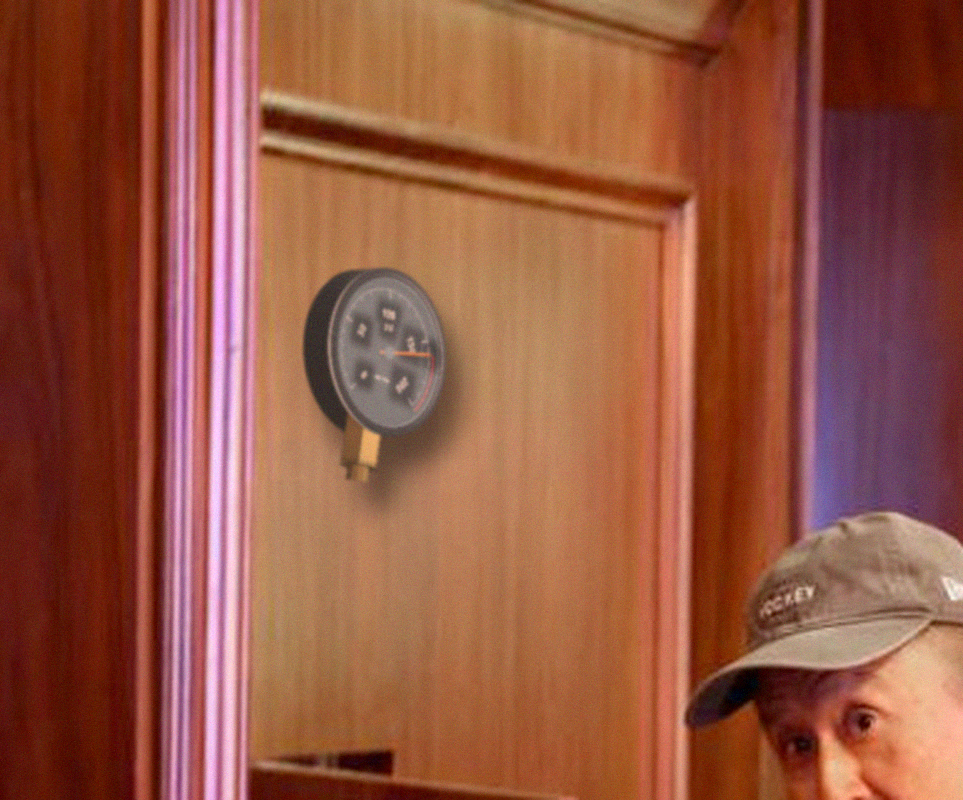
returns 160,psi
